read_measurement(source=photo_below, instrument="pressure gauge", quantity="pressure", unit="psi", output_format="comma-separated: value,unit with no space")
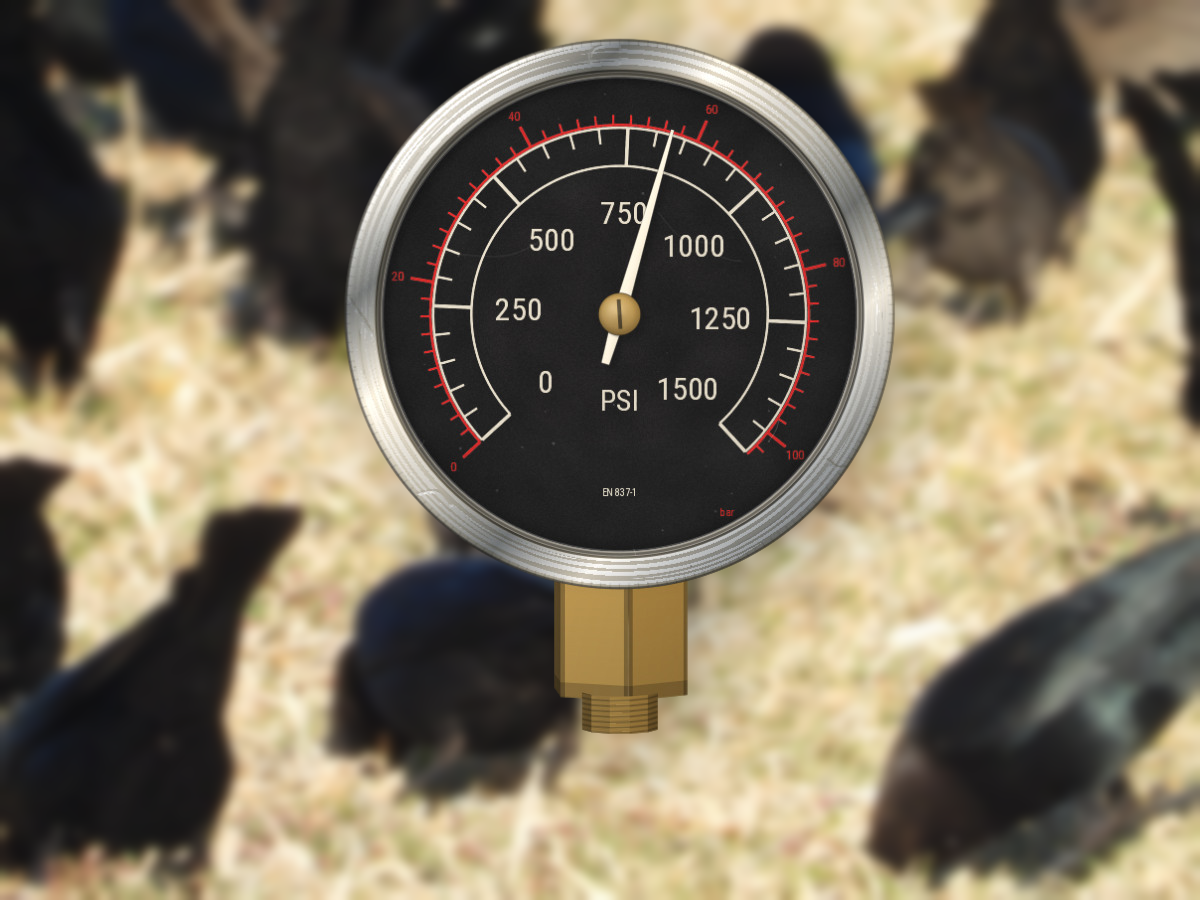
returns 825,psi
